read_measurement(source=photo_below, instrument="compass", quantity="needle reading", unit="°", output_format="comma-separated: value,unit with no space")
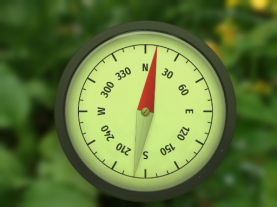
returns 10,°
